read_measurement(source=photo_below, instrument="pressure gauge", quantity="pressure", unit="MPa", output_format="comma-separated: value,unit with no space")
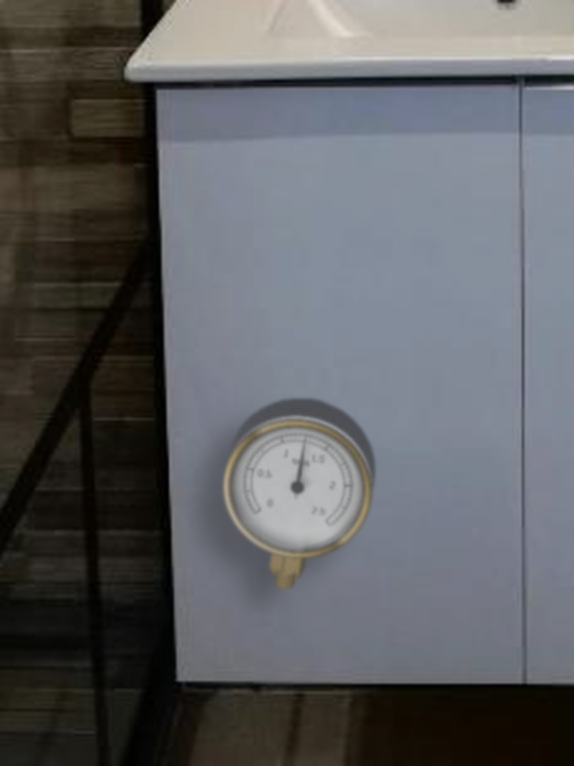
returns 1.25,MPa
